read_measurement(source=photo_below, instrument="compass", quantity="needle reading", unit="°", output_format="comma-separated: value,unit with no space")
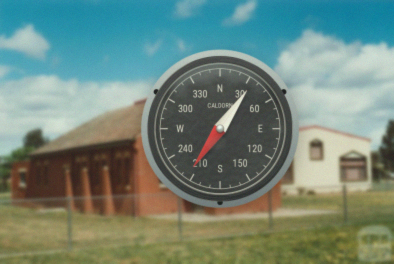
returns 215,°
